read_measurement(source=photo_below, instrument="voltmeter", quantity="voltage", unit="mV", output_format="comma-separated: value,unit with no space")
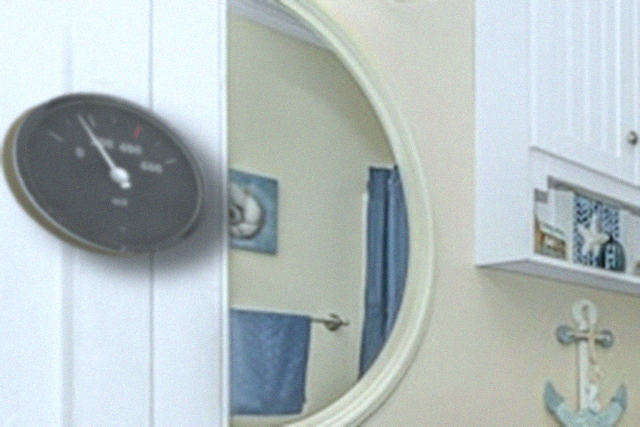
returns 150,mV
